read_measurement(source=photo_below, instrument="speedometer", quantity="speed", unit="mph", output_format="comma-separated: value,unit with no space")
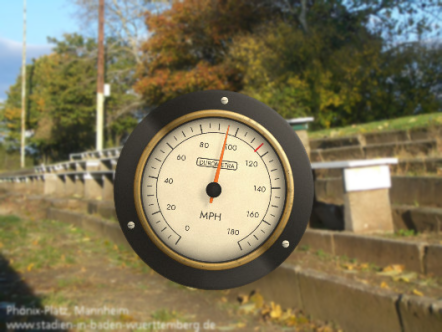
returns 95,mph
